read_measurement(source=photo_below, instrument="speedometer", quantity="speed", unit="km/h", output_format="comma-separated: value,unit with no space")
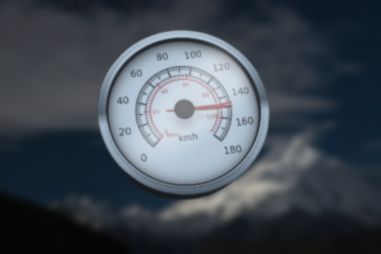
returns 150,km/h
